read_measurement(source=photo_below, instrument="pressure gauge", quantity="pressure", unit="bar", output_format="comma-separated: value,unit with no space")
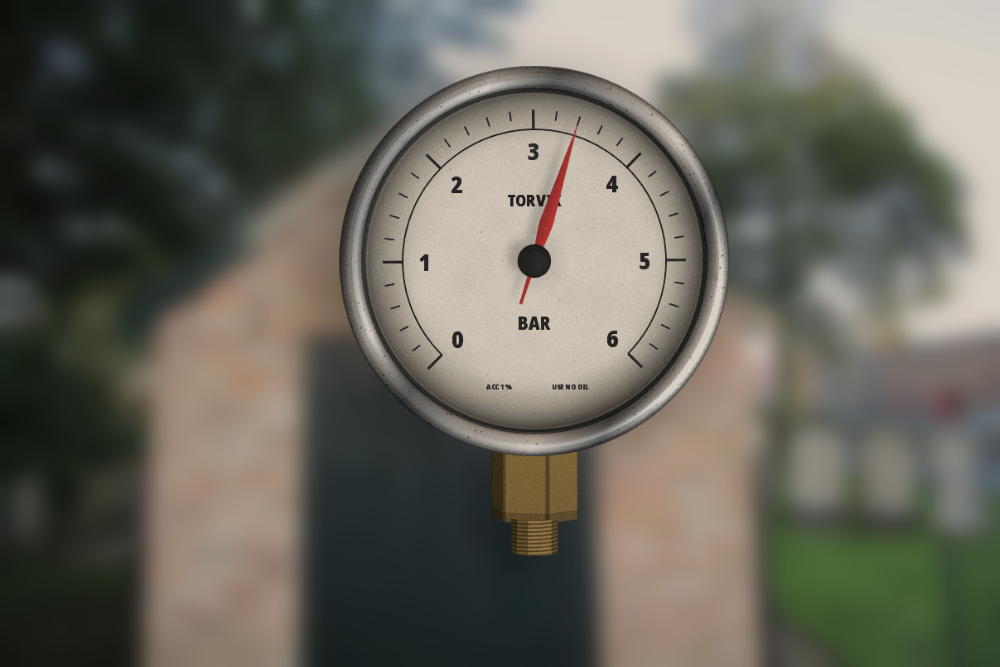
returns 3.4,bar
